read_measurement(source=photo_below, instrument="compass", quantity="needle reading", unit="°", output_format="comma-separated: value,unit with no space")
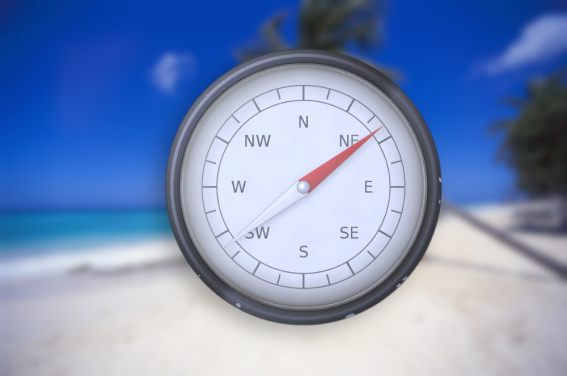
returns 52.5,°
